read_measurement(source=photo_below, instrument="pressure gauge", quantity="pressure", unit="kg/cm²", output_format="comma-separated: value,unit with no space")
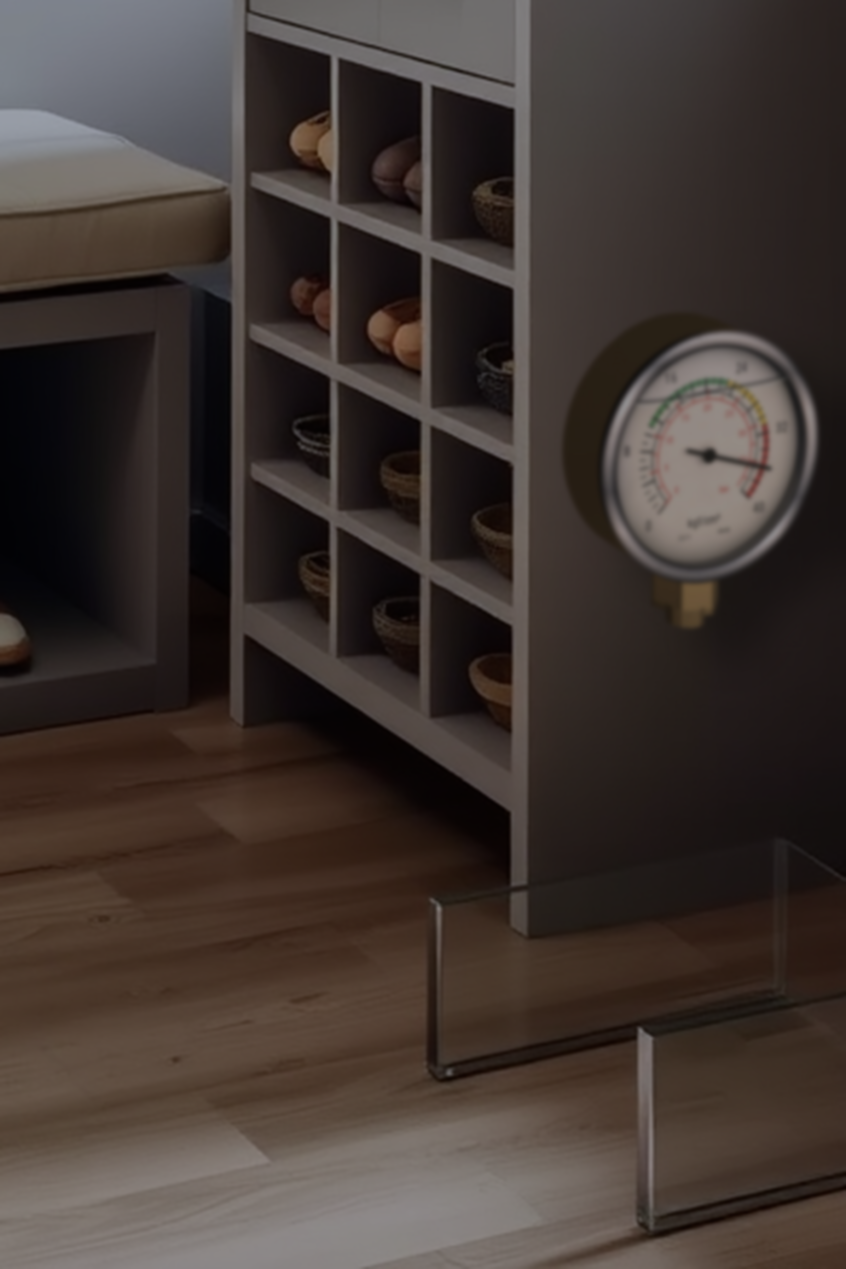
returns 36,kg/cm²
